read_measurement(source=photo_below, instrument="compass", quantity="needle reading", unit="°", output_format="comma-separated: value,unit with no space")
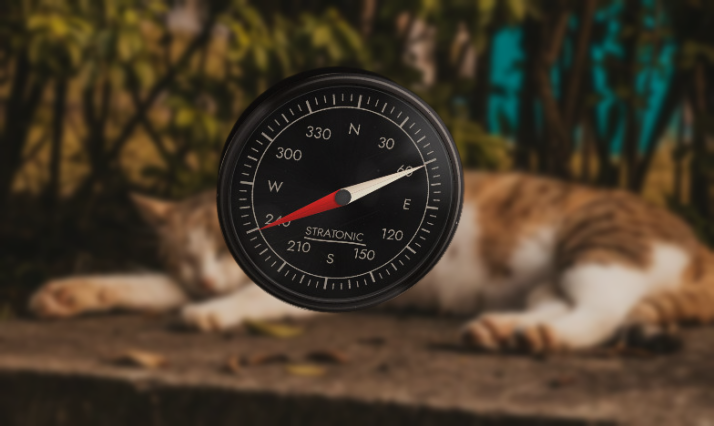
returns 240,°
